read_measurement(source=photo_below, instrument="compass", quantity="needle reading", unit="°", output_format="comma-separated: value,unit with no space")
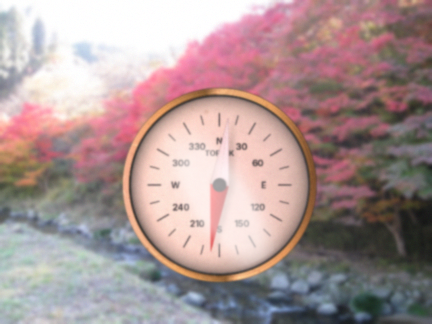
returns 187.5,°
